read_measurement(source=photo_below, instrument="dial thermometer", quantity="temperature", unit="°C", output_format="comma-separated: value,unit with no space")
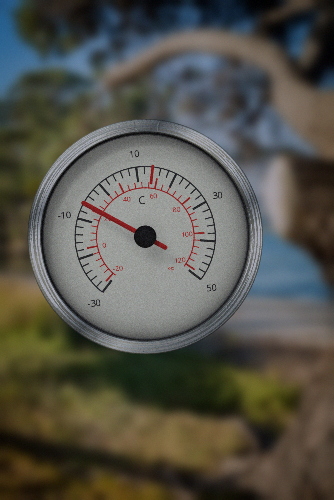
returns -6,°C
